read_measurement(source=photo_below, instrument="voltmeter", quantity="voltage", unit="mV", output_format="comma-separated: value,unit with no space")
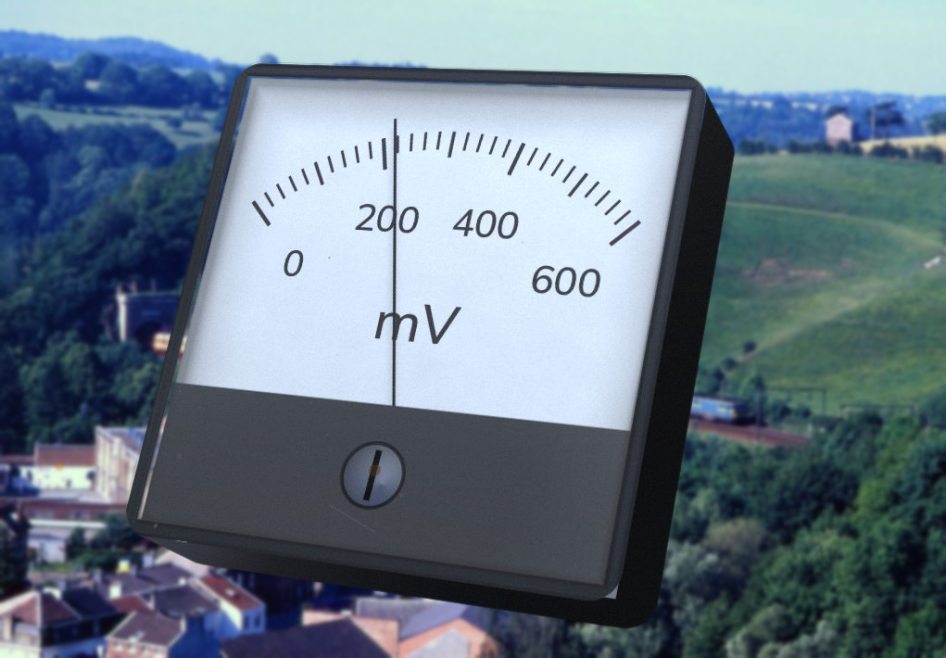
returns 220,mV
